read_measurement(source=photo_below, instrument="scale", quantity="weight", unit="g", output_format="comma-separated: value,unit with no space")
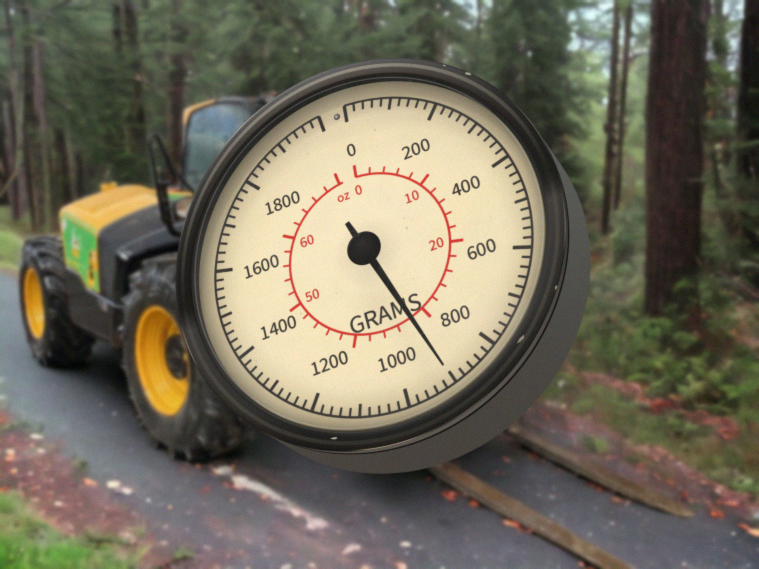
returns 900,g
